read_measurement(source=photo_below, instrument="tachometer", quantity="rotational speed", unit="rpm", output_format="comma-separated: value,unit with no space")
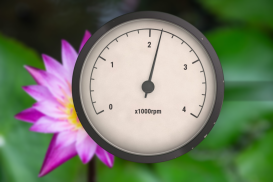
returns 2200,rpm
